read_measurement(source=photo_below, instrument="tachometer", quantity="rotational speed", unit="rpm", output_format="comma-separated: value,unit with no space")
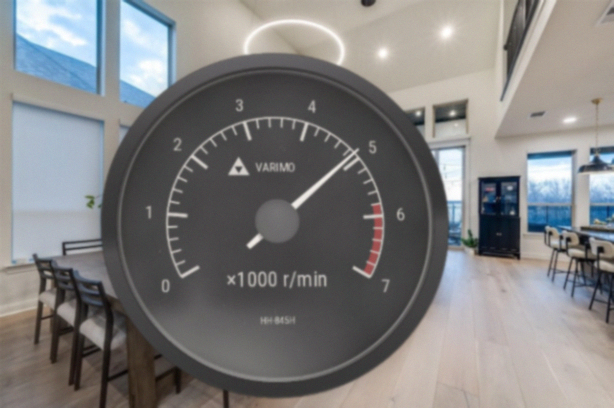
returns 4900,rpm
